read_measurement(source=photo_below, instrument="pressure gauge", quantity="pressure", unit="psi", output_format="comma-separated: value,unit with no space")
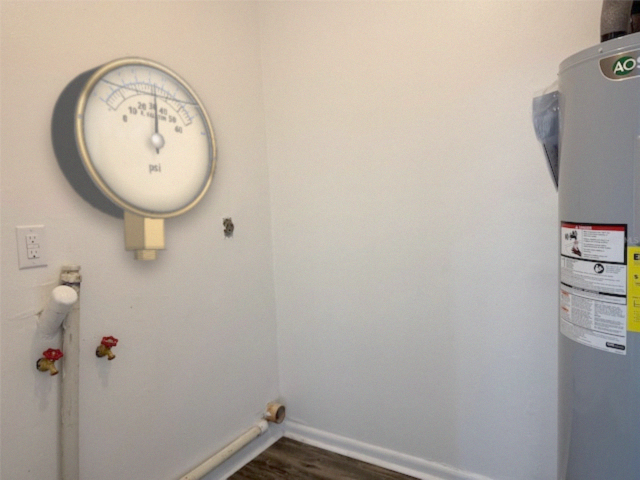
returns 30,psi
